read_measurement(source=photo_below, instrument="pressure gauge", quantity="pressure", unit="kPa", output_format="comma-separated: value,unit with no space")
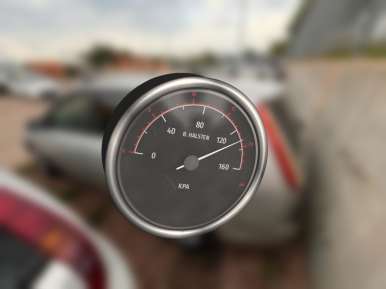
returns 130,kPa
